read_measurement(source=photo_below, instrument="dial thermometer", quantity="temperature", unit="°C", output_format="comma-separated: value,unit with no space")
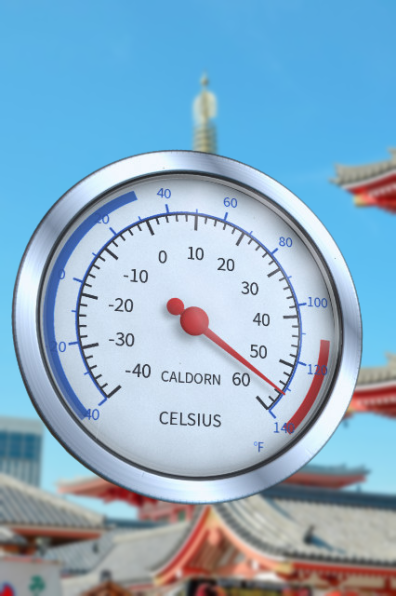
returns 56,°C
